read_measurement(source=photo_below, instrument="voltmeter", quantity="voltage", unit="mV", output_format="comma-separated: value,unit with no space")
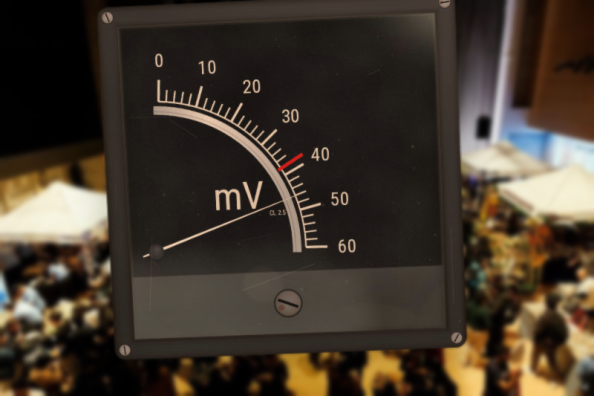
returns 46,mV
